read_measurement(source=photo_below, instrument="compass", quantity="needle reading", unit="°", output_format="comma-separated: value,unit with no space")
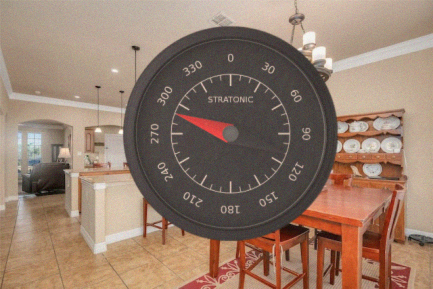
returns 290,°
